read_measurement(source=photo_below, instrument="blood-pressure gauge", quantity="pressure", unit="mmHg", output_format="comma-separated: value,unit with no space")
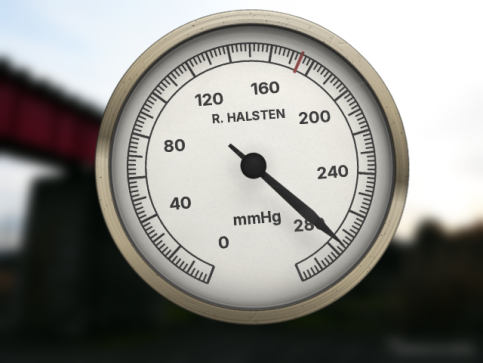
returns 276,mmHg
